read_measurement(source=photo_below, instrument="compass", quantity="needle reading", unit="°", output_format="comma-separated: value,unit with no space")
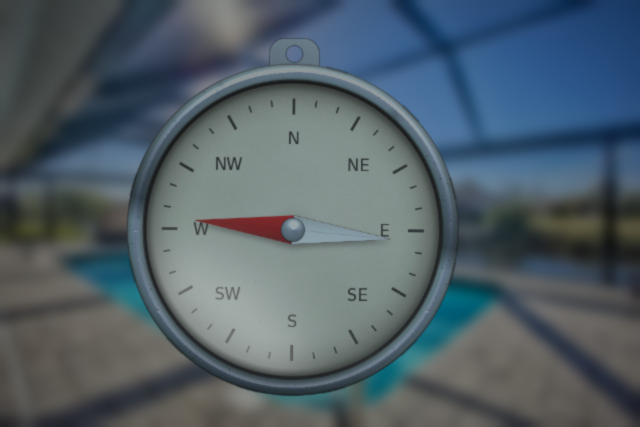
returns 275,°
